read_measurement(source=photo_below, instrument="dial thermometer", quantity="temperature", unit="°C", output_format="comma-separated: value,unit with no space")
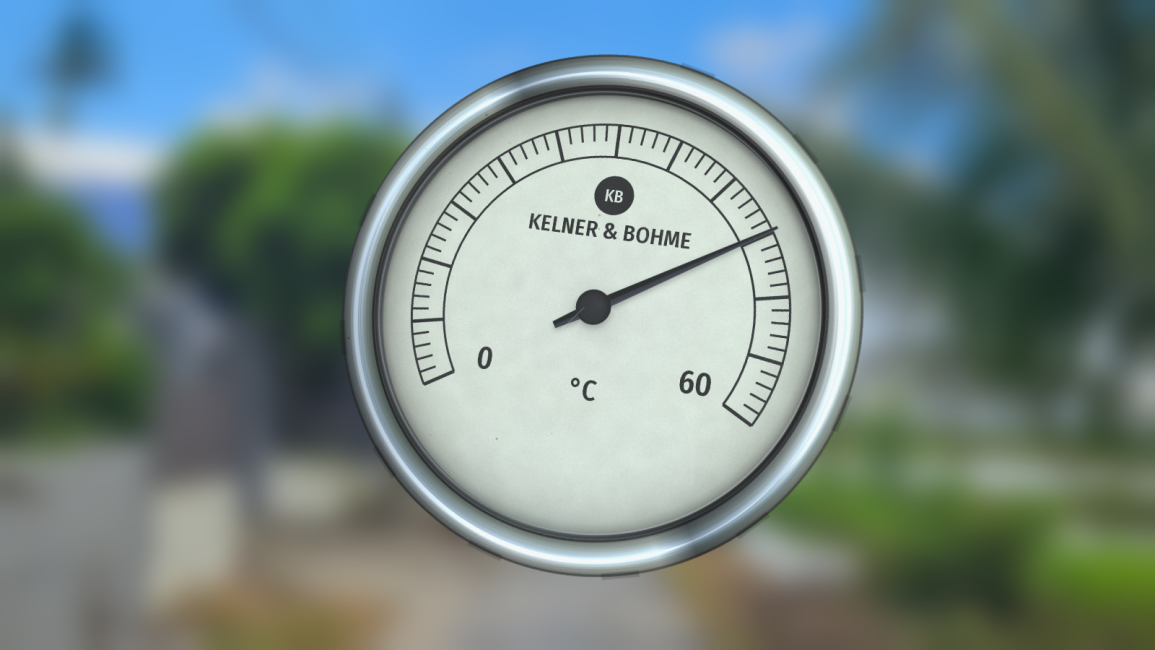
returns 45,°C
